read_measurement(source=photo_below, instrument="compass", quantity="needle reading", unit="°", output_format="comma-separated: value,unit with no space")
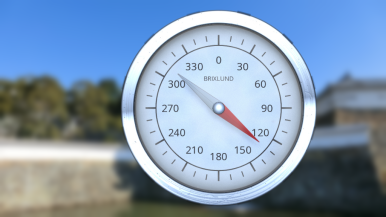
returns 130,°
